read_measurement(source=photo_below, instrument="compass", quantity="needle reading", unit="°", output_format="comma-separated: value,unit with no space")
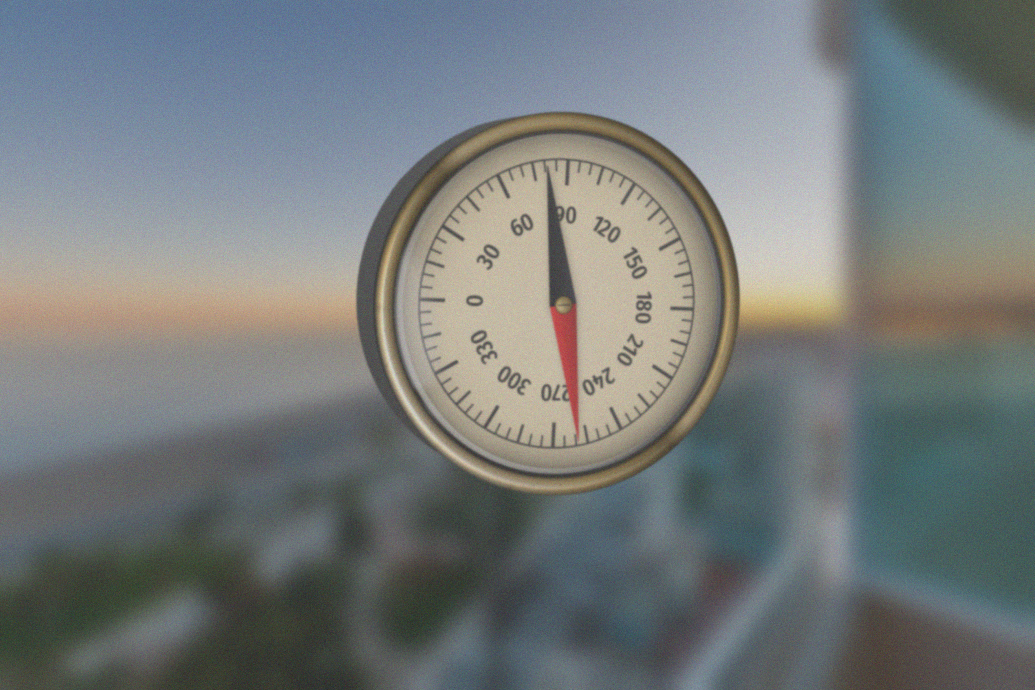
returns 260,°
